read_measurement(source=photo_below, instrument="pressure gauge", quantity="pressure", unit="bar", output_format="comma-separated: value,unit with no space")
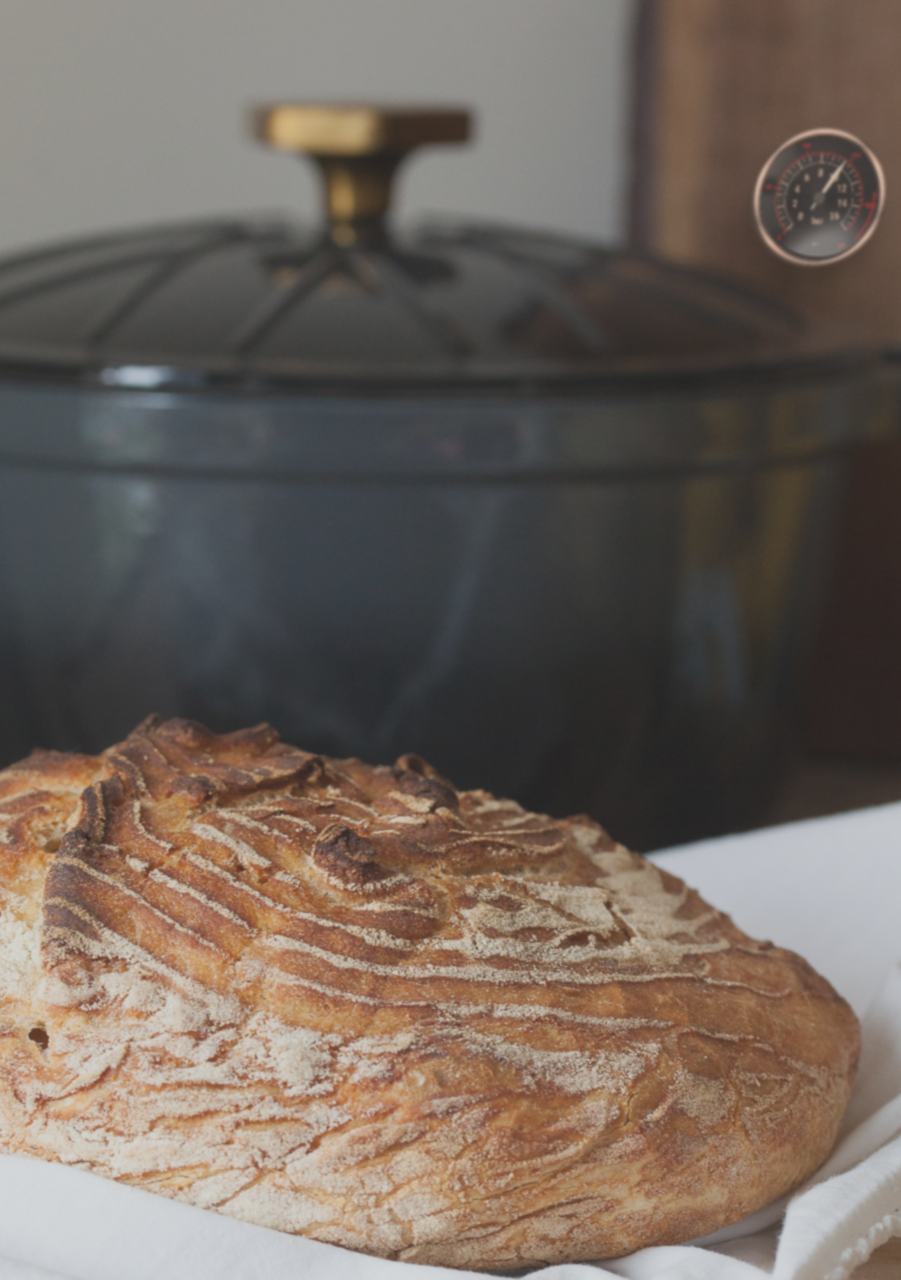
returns 10,bar
